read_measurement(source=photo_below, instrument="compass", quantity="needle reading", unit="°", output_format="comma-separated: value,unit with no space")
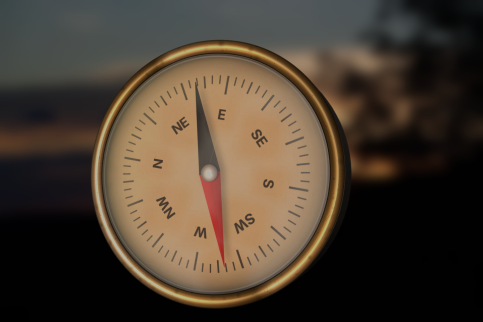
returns 250,°
